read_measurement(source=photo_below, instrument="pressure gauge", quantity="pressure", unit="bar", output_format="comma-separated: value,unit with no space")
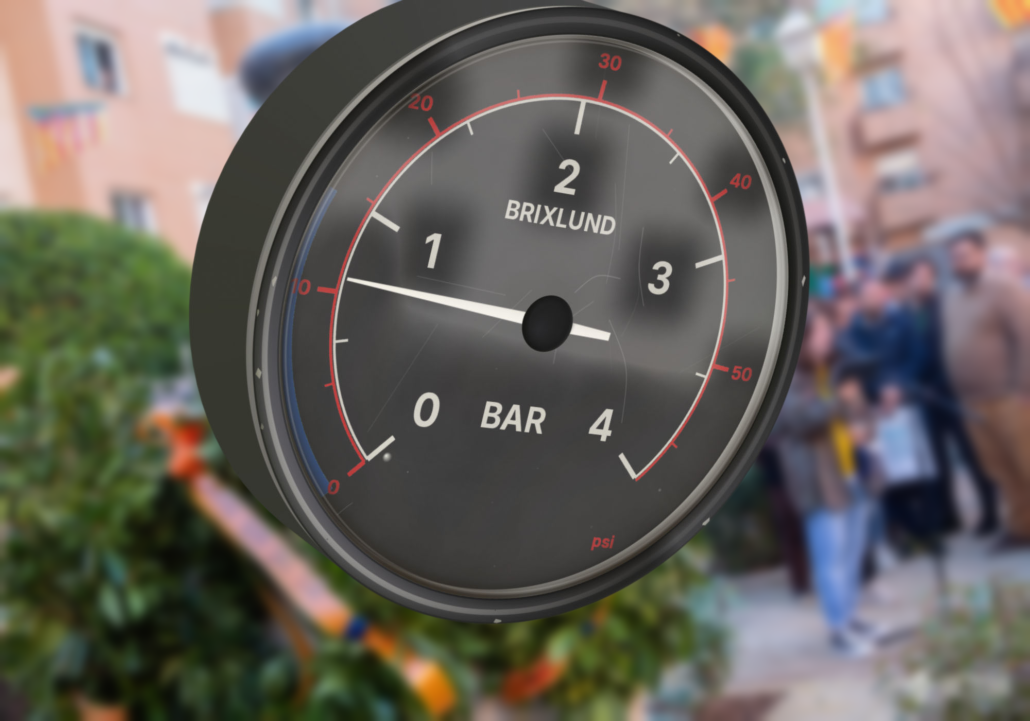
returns 0.75,bar
